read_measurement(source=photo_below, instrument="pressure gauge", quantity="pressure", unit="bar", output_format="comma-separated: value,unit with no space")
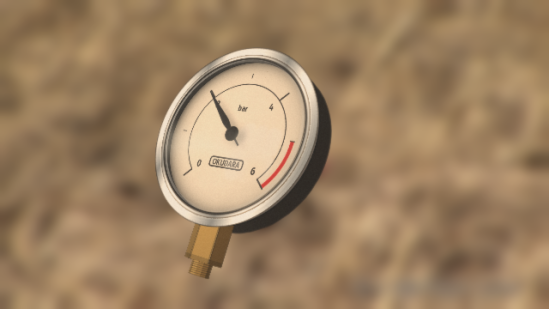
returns 2,bar
